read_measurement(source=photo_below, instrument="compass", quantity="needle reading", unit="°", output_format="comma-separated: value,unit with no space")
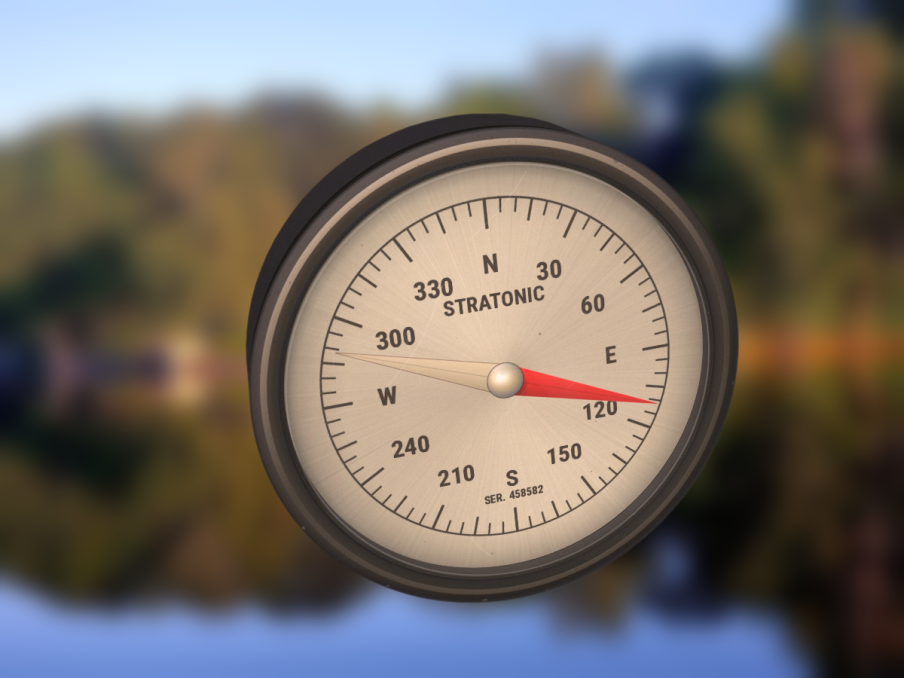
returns 110,°
